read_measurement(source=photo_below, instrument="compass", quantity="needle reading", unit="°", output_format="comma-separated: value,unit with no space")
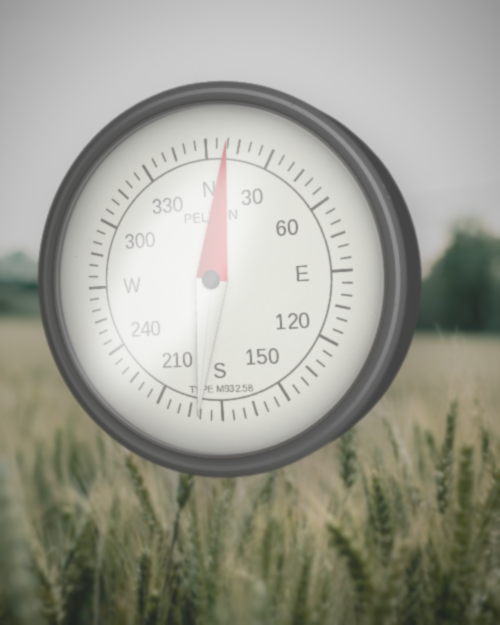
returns 10,°
